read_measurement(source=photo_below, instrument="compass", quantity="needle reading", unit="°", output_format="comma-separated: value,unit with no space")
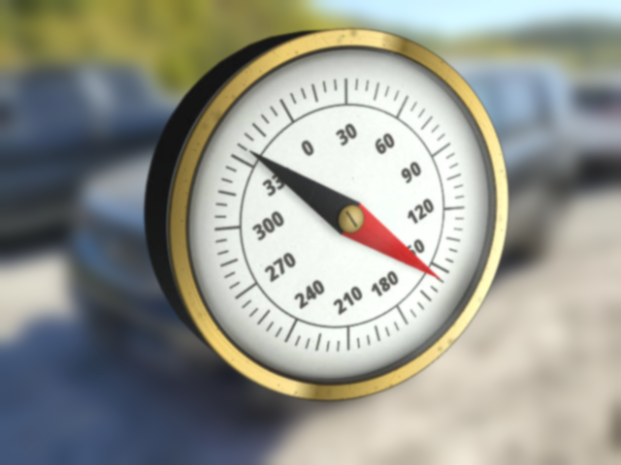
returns 155,°
